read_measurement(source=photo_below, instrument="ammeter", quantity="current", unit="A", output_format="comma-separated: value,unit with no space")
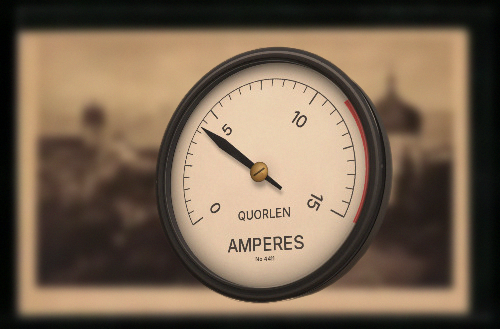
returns 4.25,A
